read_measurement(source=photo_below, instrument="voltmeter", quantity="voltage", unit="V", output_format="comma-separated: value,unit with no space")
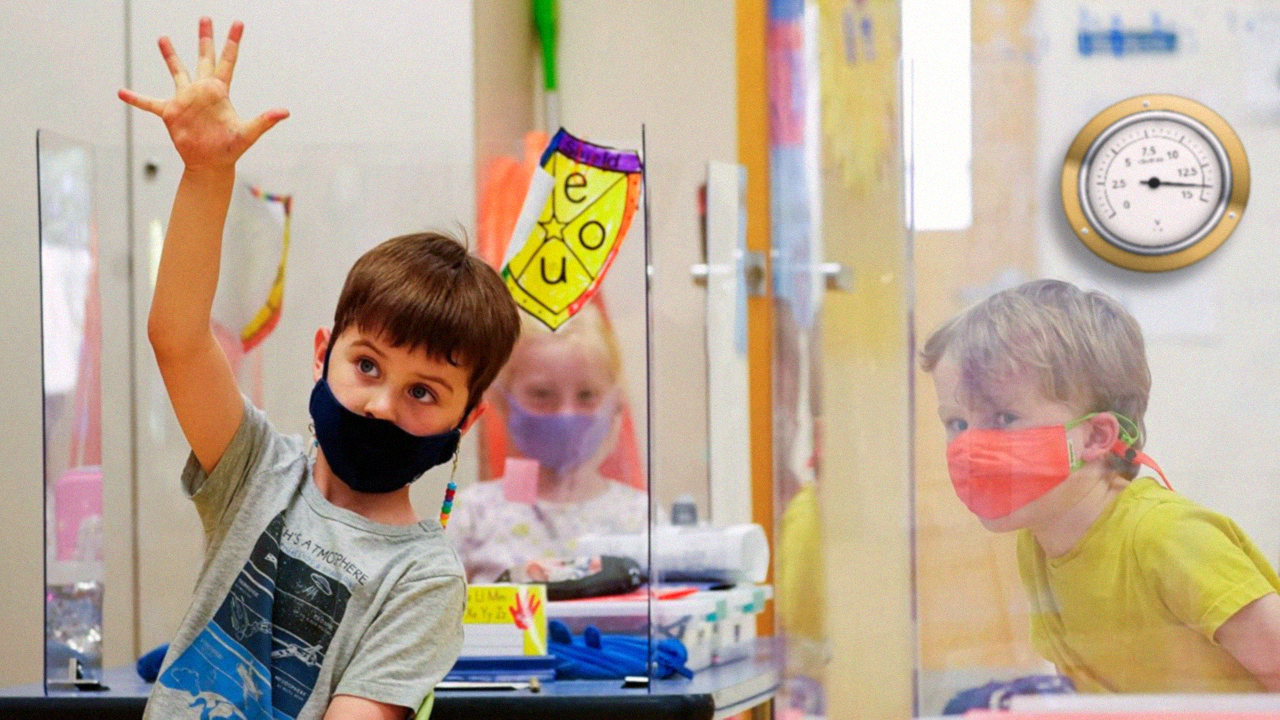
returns 14,V
